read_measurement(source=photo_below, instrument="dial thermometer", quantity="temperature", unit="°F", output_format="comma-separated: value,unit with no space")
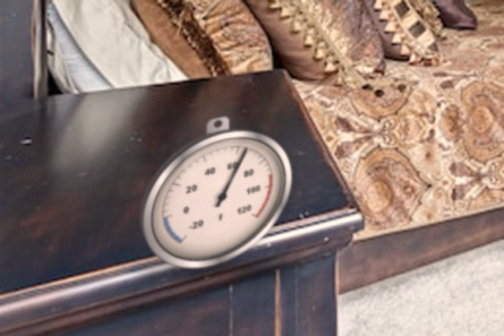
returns 64,°F
